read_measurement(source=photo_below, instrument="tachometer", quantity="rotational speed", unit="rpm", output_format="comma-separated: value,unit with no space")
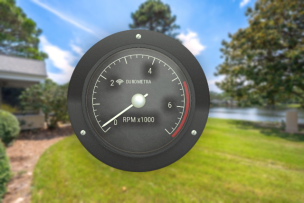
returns 200,rpm
